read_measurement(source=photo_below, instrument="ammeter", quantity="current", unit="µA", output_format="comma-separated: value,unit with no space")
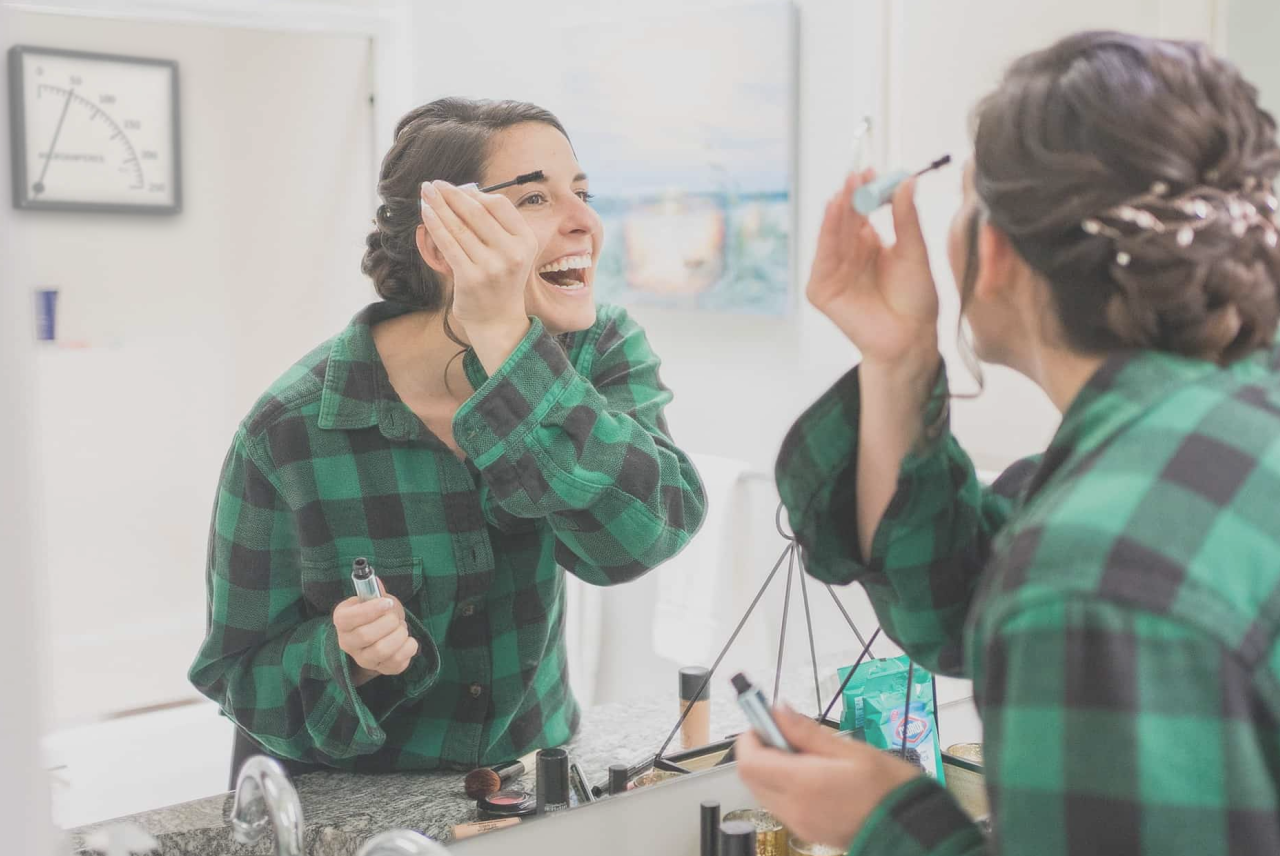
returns 50,µA
